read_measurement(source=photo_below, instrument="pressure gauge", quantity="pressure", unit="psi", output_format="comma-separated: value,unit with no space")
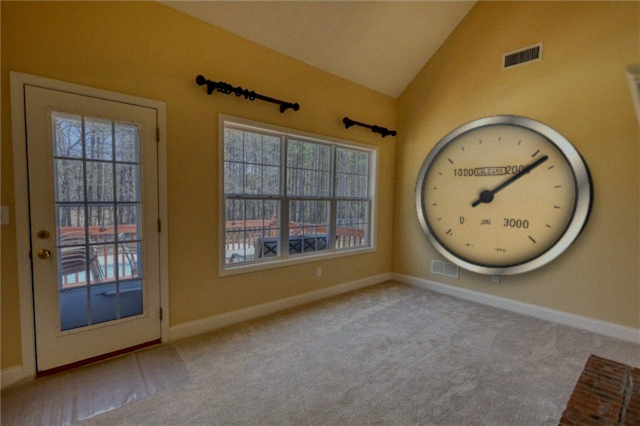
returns 2100,psi
